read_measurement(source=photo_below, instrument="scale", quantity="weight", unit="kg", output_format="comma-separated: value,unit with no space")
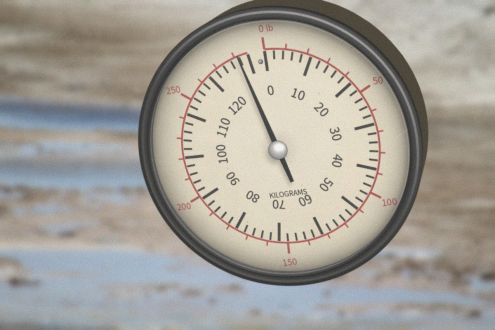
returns 128,kg
